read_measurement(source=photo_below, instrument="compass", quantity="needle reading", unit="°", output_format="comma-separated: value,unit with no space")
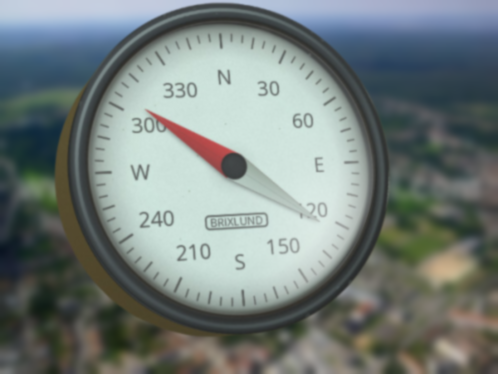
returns 305,°
